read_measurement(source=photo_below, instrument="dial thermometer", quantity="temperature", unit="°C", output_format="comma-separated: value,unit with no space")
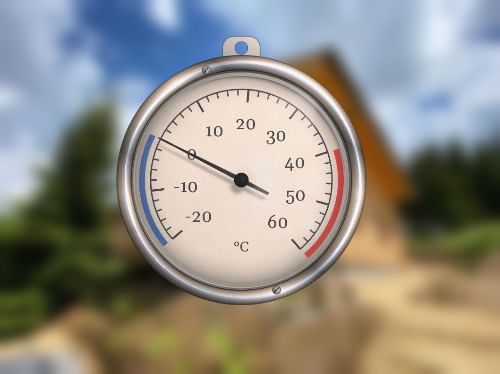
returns 0,°C
